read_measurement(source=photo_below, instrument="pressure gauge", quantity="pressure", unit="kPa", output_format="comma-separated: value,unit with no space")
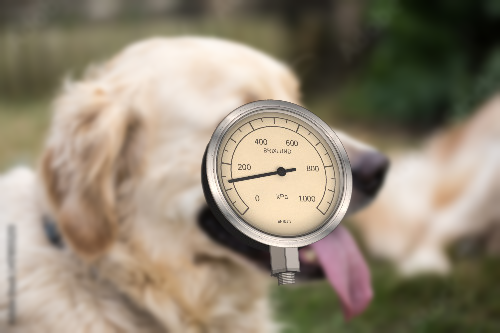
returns 125,kPa
